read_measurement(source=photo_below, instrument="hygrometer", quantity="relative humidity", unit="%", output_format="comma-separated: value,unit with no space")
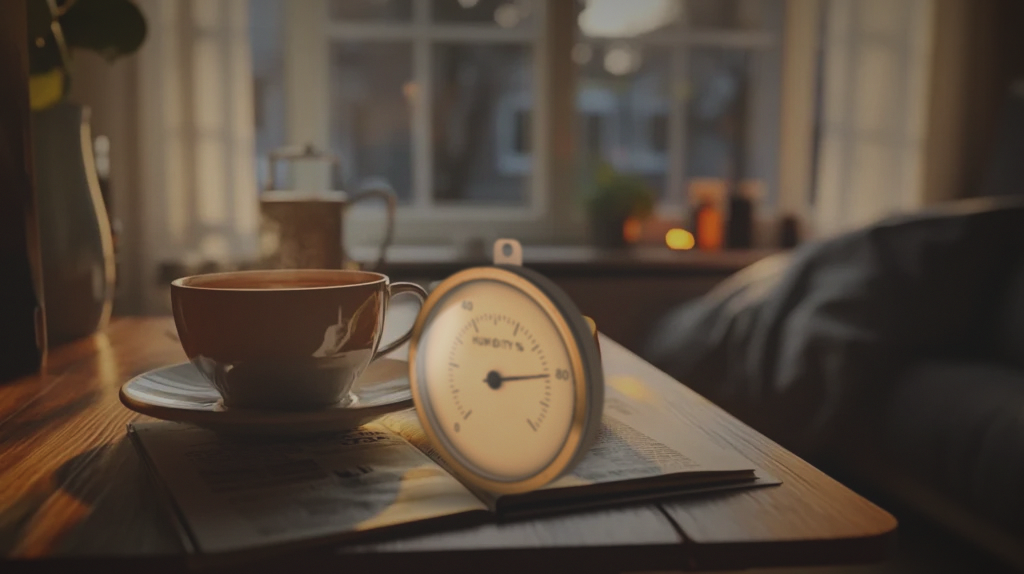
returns 80,%
